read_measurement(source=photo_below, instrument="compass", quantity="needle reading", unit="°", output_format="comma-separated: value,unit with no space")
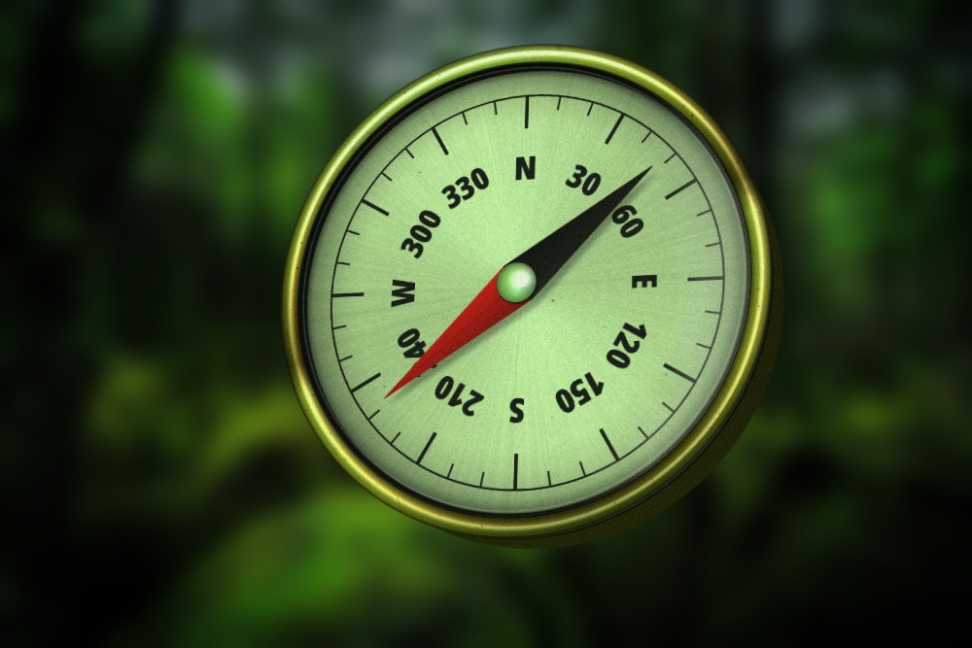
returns 230,°
